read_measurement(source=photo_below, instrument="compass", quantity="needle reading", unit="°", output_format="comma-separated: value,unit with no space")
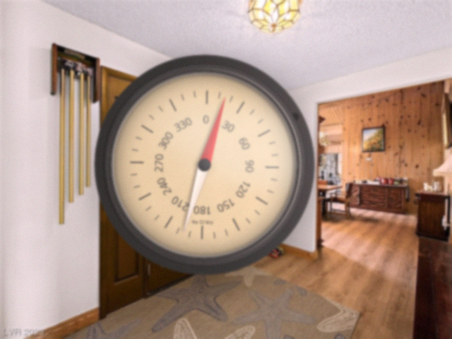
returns 15,°
